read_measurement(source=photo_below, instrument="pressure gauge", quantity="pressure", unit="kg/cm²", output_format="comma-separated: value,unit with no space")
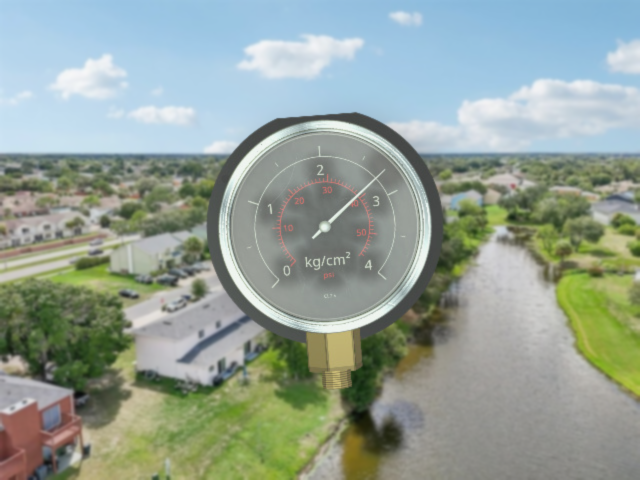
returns 2.75,kg/cm²
